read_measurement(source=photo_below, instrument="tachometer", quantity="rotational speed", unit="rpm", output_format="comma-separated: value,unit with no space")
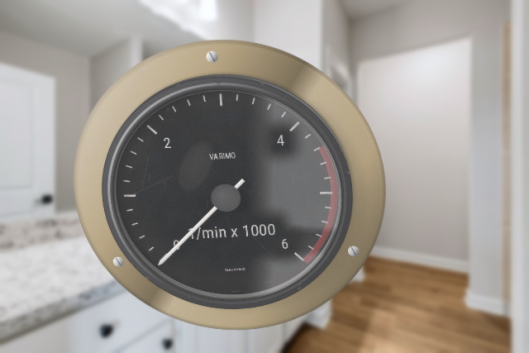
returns 0,rpm
